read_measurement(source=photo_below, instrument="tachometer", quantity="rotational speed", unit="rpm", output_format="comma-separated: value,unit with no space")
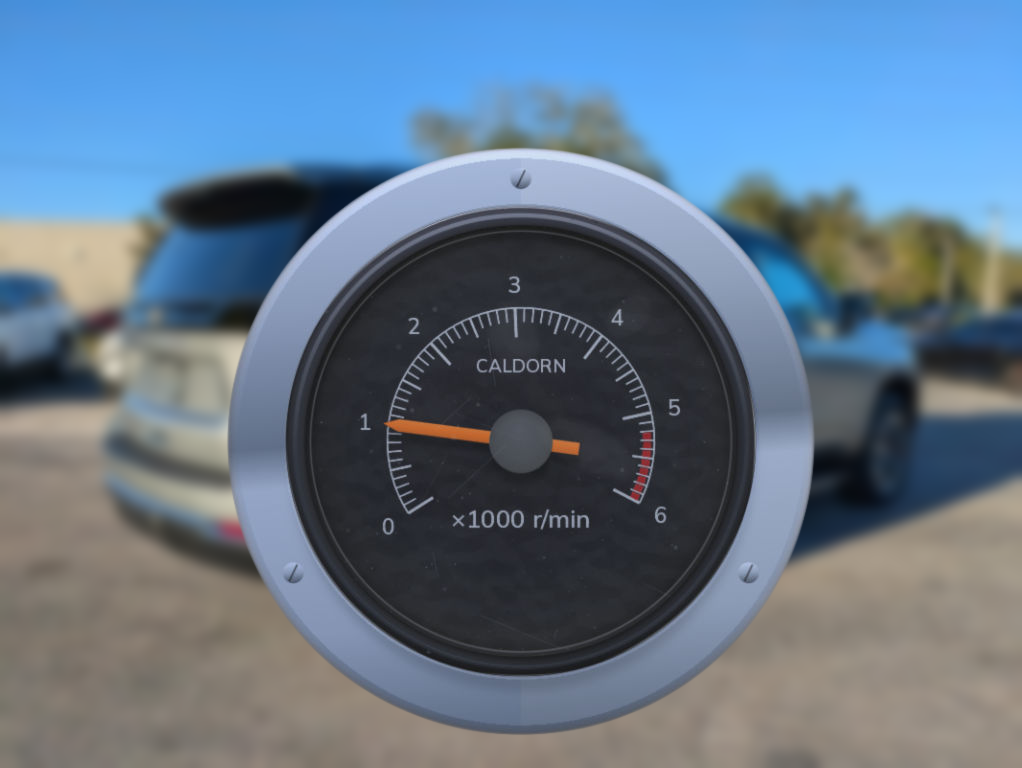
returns 1000,rpm
